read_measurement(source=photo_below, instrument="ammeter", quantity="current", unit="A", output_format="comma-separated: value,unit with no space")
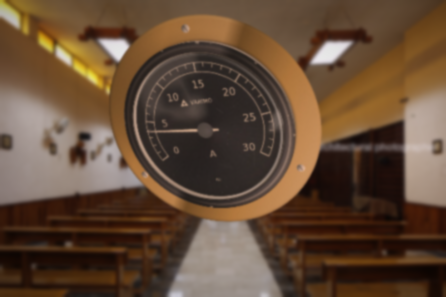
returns 4,A
